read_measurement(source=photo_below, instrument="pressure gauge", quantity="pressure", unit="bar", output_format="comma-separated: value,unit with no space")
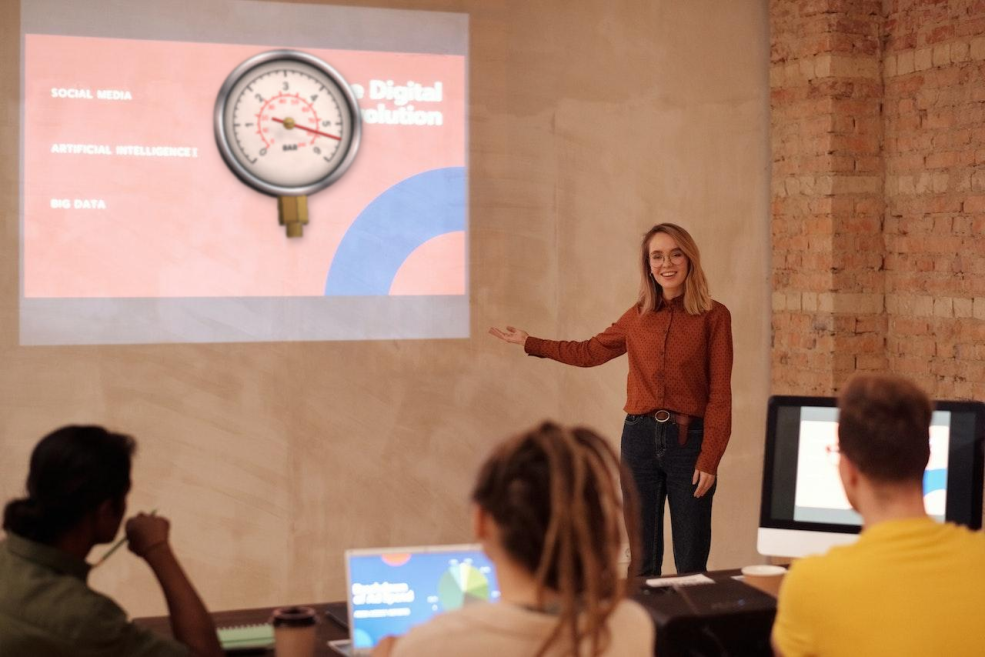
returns 5.4,bar
